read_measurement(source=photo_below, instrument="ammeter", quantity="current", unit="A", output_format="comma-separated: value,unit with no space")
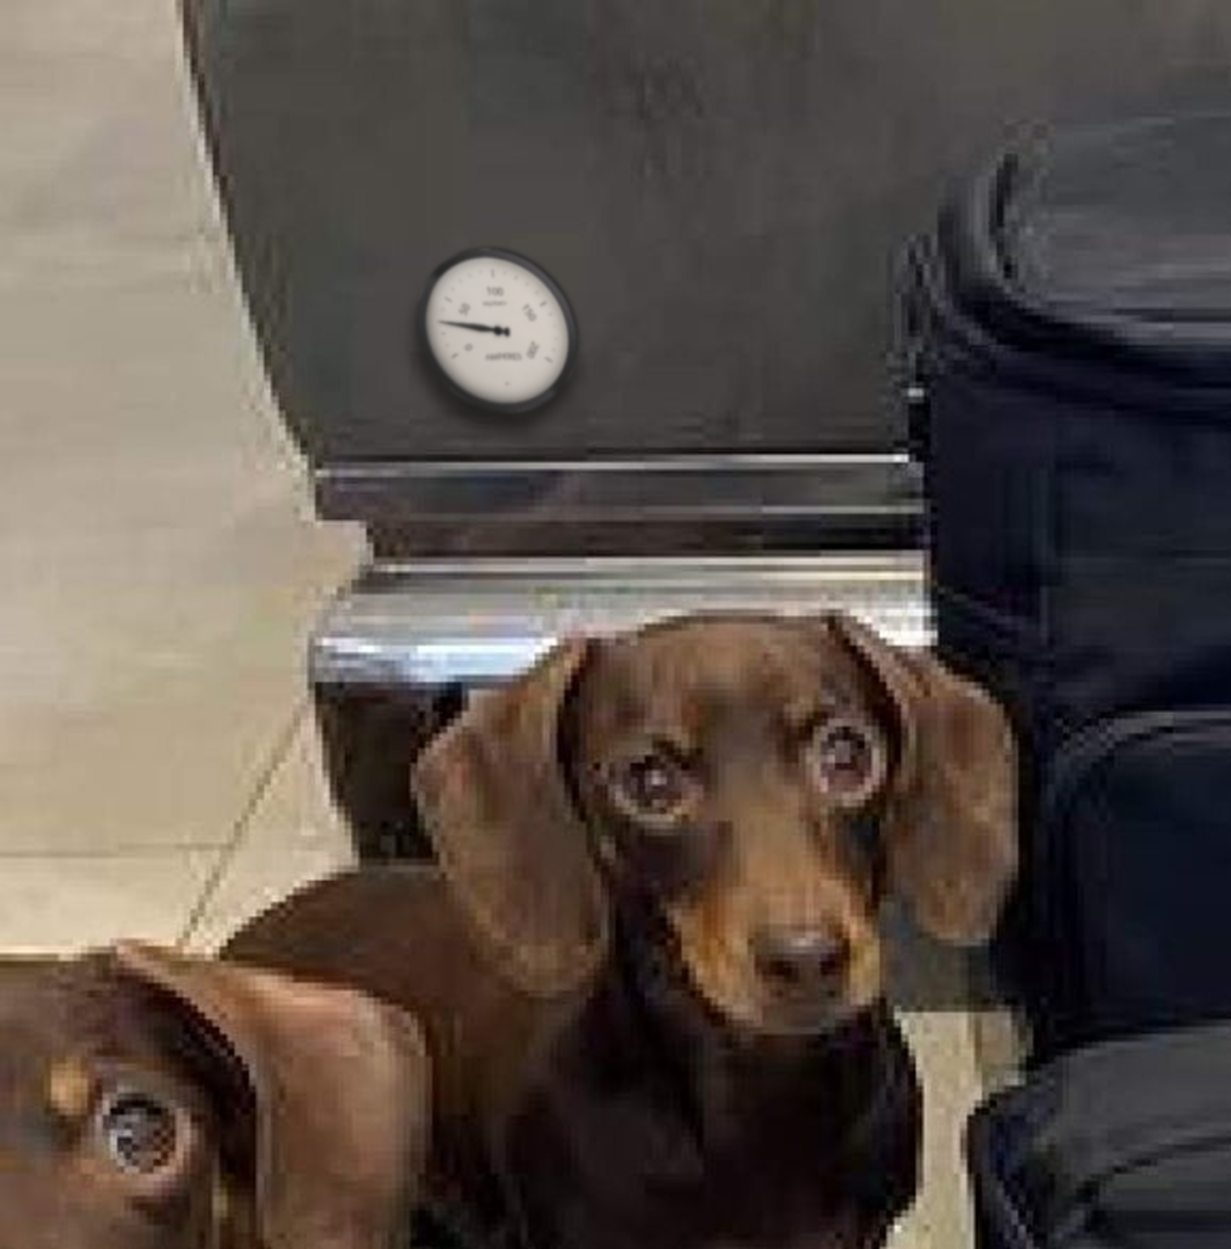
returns 30,A
